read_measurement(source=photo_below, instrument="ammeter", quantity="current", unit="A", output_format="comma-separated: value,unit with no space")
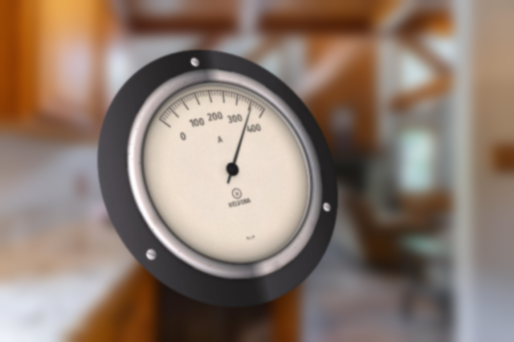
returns 350,A
